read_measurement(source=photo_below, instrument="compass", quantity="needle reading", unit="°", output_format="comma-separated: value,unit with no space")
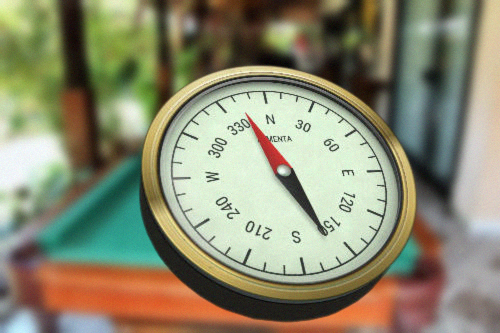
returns 340,°
